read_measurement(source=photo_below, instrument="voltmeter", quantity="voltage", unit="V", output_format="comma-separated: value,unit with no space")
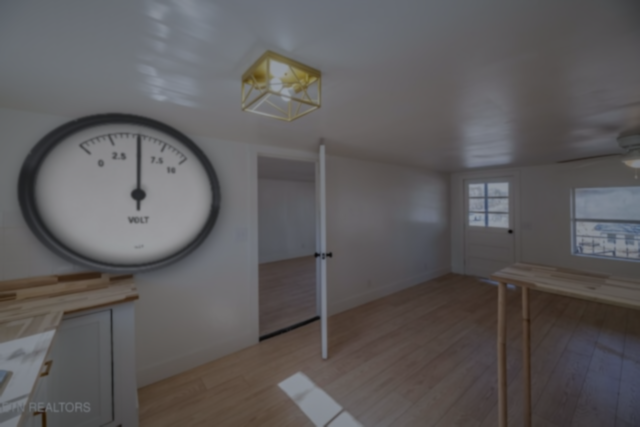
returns 5,V
